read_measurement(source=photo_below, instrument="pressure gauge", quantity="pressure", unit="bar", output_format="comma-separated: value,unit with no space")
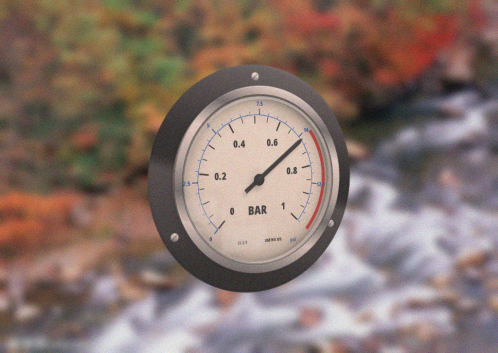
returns 0.7,bar
